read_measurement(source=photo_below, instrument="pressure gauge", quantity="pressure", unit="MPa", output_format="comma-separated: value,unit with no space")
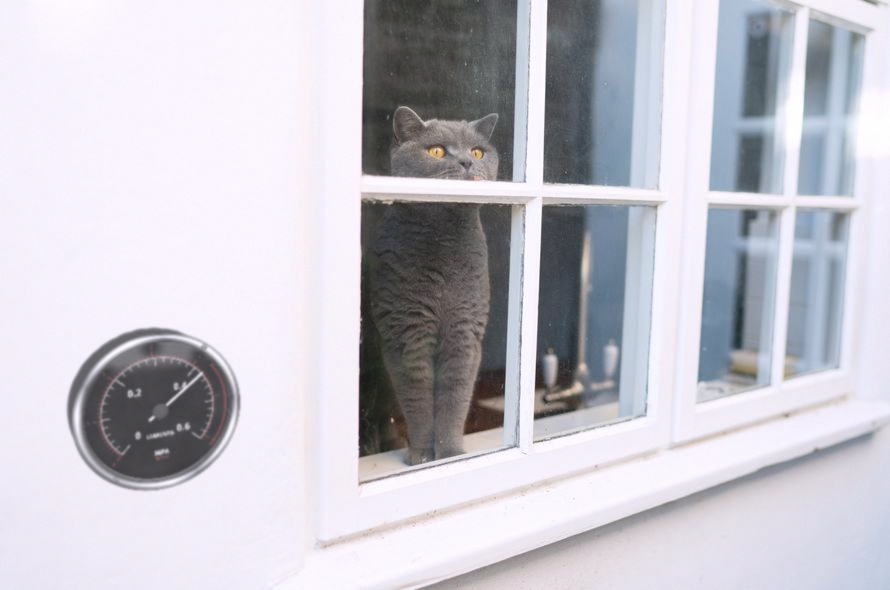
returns 0.42,MPa
